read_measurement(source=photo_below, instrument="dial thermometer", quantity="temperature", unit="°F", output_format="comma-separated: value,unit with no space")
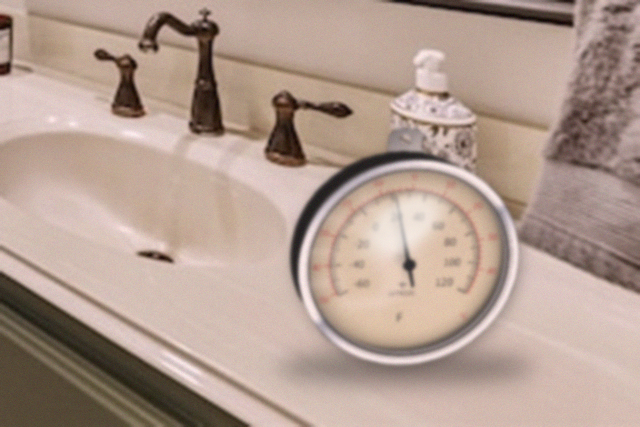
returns 20,°F
